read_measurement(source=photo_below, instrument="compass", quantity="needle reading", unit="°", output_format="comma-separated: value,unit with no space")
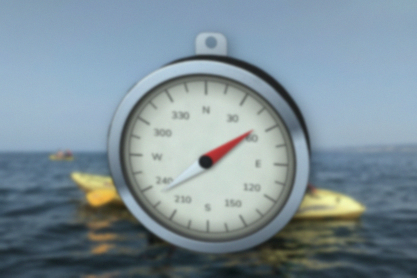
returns 52.5,°
